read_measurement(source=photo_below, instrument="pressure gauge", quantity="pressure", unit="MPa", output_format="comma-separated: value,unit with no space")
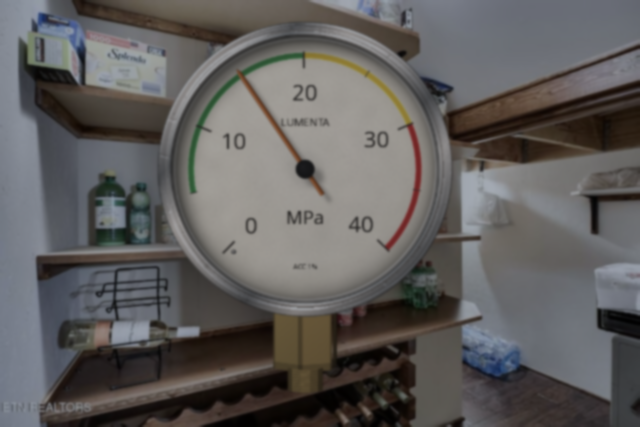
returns 15,MPa
